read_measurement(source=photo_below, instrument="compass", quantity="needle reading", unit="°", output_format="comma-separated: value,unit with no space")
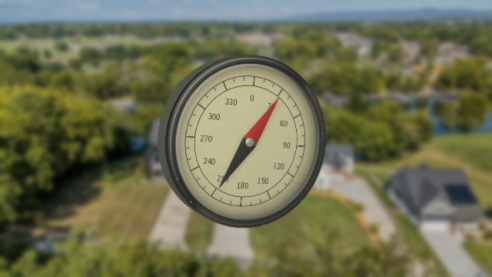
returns 30,°
